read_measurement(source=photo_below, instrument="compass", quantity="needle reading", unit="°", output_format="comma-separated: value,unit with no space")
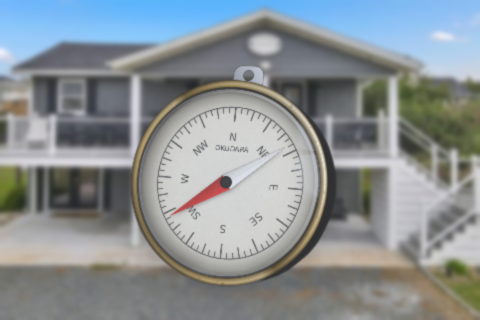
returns 235,°
